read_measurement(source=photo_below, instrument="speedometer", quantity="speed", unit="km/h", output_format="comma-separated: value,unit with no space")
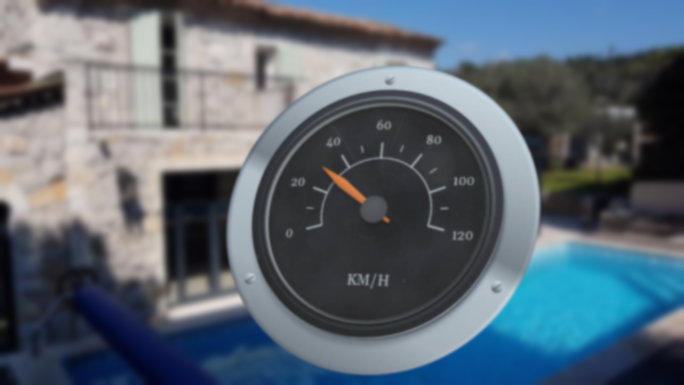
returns 30,km/h
